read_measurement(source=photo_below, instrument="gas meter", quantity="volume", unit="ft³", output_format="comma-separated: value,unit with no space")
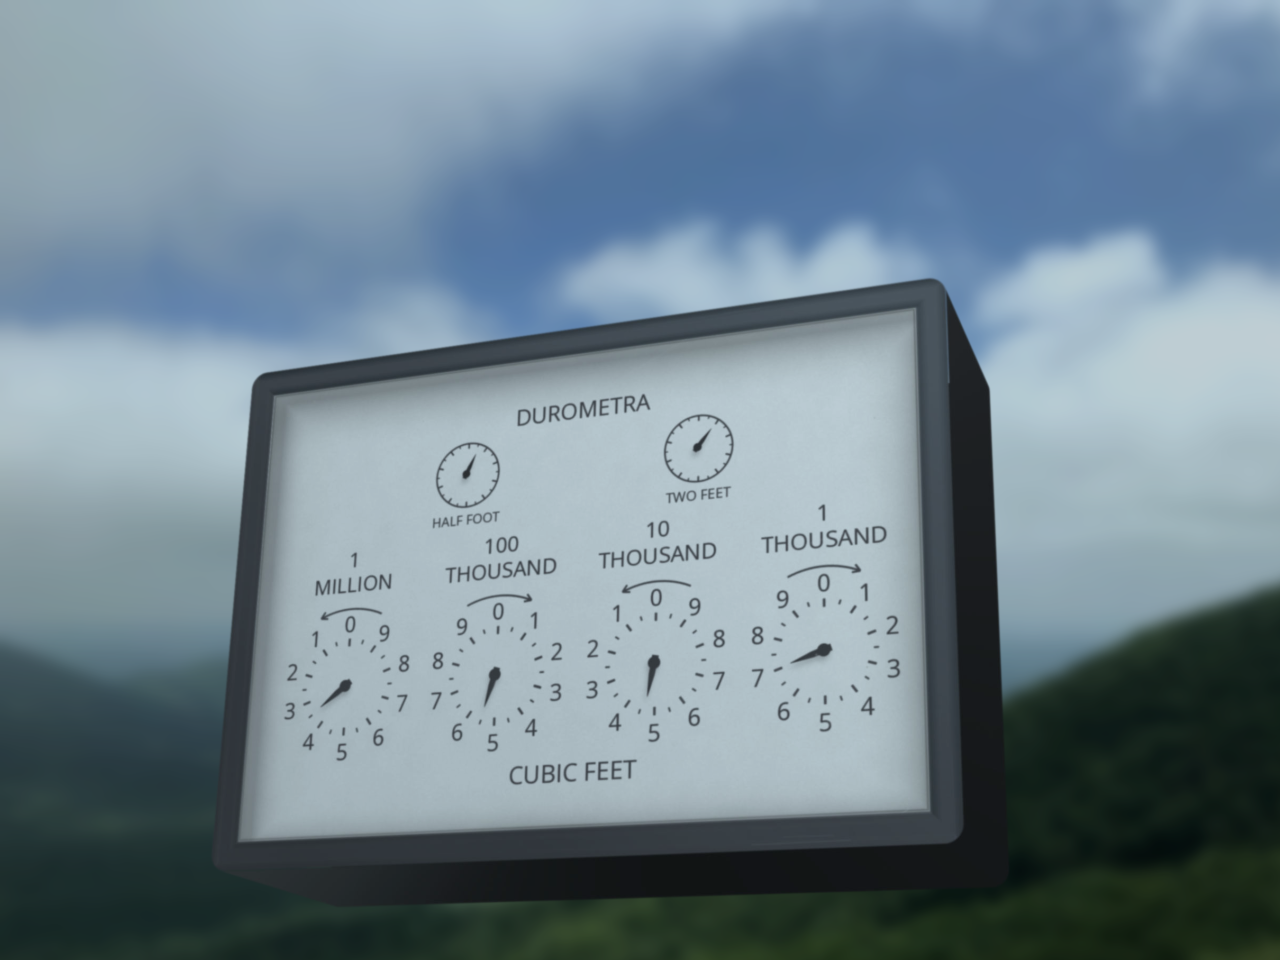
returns 354700,ft³
